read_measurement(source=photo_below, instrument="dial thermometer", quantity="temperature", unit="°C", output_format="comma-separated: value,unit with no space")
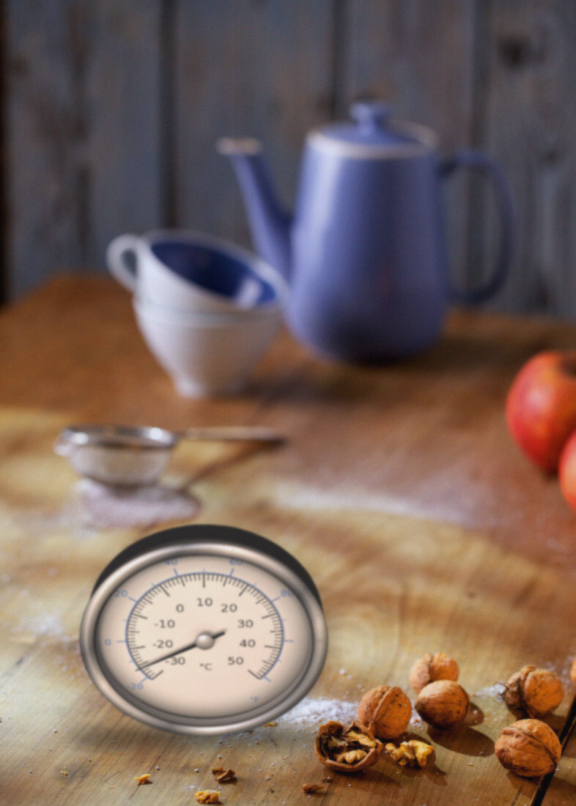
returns -25,°C
